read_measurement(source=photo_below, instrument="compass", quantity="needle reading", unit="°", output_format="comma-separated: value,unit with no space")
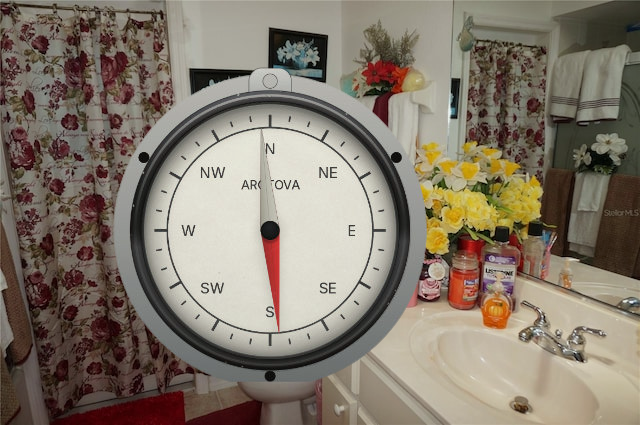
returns 175,°
